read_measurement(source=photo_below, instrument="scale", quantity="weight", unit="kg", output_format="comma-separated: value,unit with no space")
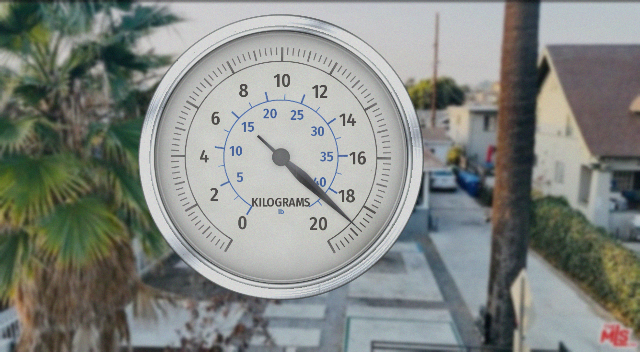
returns 18.8,kg
